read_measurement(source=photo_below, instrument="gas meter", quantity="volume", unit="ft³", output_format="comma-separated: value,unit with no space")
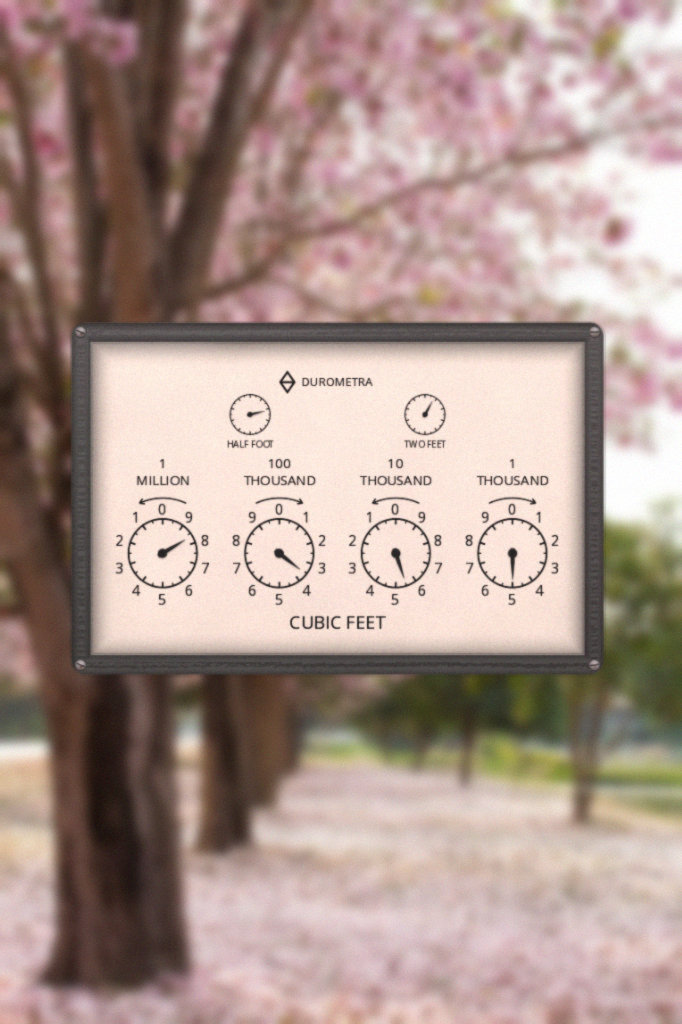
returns 835500,ft³
